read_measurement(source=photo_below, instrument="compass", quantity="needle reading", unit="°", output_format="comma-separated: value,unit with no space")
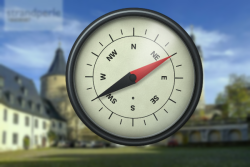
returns 60,°
